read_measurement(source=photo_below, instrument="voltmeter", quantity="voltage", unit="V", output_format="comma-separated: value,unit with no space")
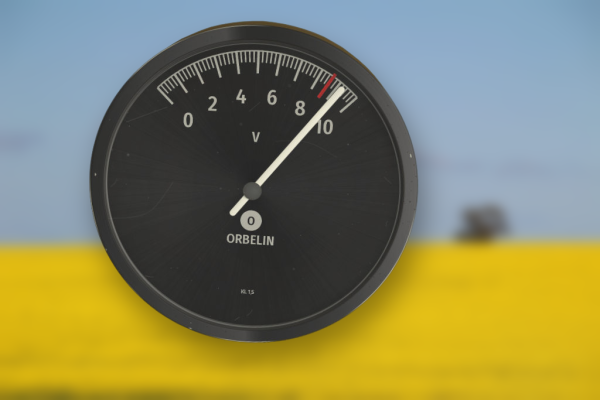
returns 9.2,V
